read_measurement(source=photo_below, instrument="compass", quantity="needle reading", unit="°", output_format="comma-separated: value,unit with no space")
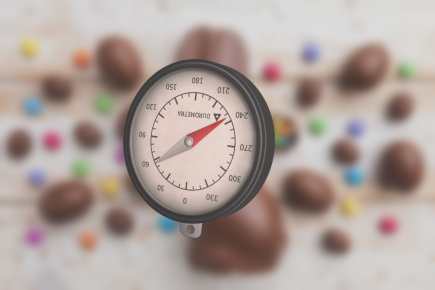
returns 235,°
